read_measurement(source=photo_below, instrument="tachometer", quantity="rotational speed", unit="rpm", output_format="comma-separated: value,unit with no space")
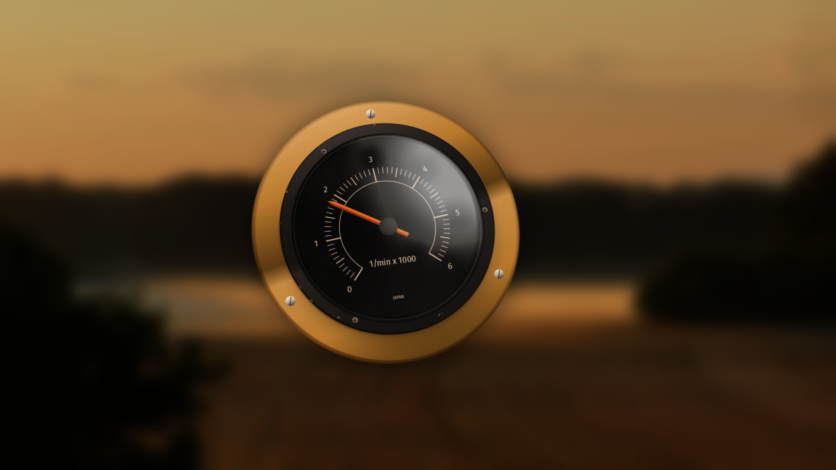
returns 1800,rpm
